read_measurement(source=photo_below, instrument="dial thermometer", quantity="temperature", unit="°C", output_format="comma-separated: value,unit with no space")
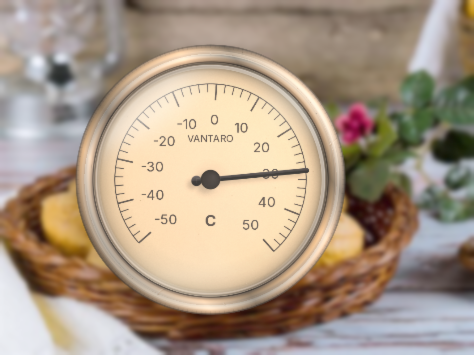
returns 30,°C
